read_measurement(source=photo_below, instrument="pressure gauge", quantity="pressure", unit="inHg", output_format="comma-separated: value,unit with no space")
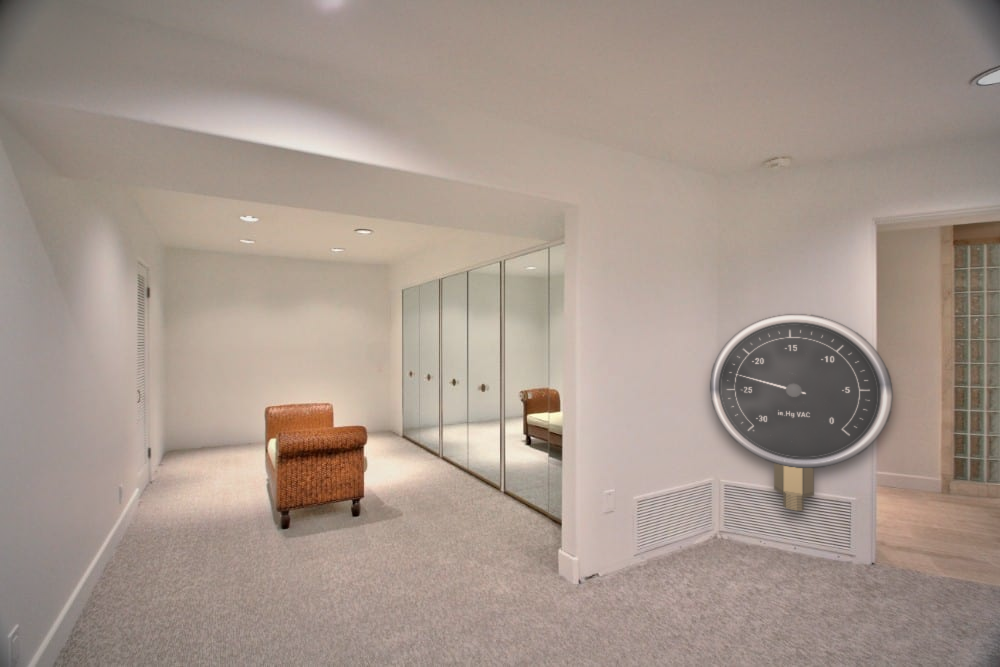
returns -23,inHg
